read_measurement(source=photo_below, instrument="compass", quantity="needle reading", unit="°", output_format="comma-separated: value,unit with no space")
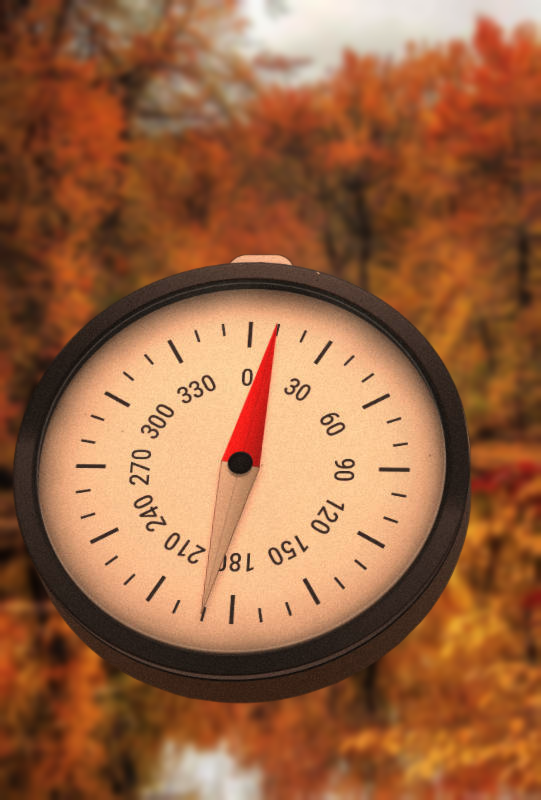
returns 10,°
